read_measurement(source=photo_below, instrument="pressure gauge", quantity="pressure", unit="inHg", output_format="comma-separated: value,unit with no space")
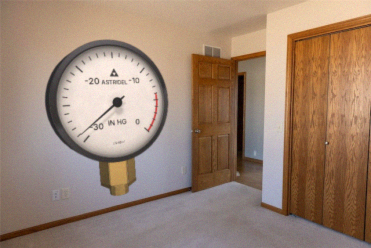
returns -29,inHg
